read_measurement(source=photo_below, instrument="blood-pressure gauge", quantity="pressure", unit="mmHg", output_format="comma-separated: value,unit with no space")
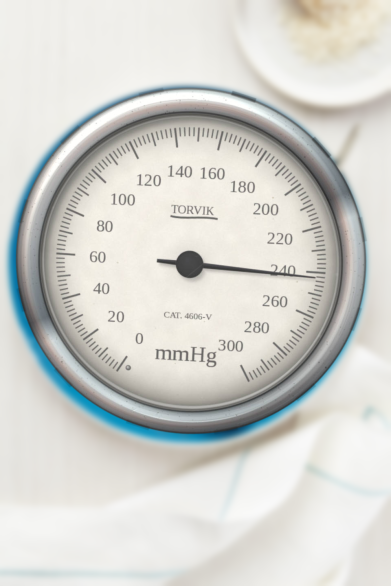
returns 242,mmHg
